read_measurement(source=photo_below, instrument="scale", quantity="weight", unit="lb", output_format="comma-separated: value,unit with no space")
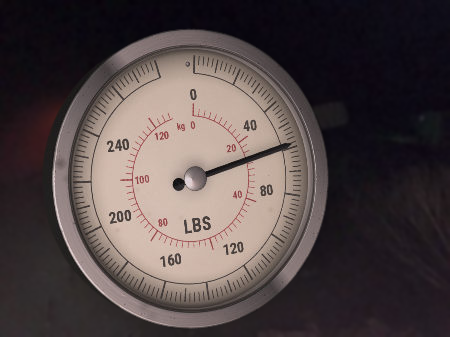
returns 58,lb
